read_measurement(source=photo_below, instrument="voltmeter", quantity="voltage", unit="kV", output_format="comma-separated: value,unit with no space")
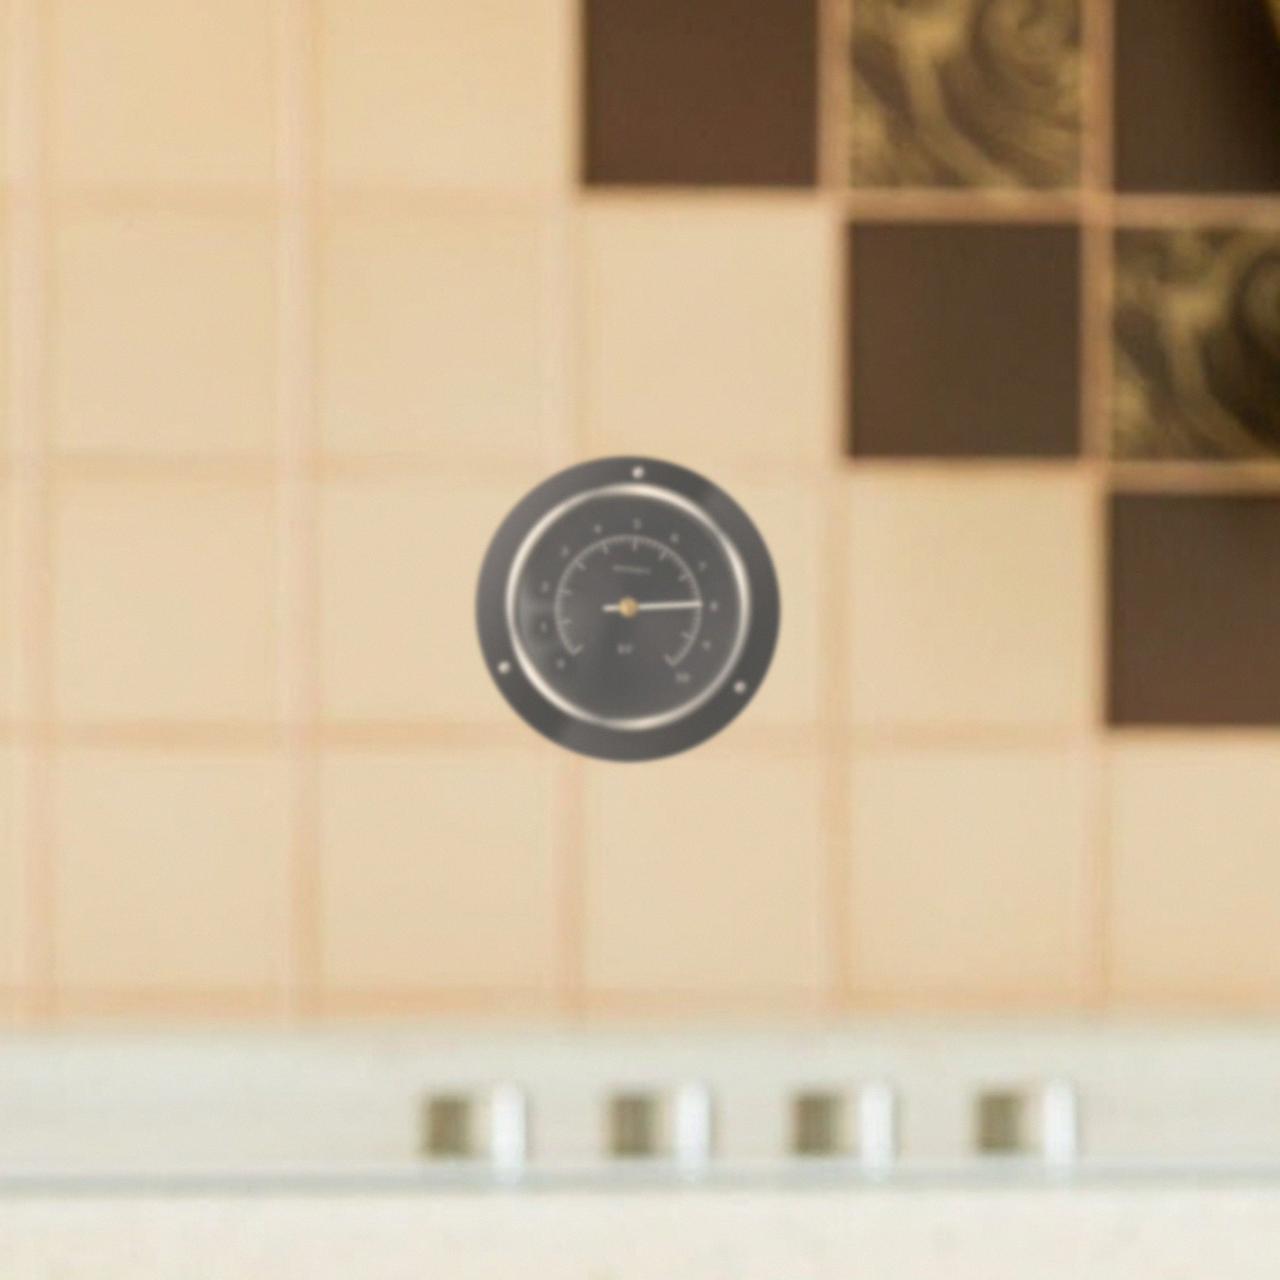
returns 8,kV
